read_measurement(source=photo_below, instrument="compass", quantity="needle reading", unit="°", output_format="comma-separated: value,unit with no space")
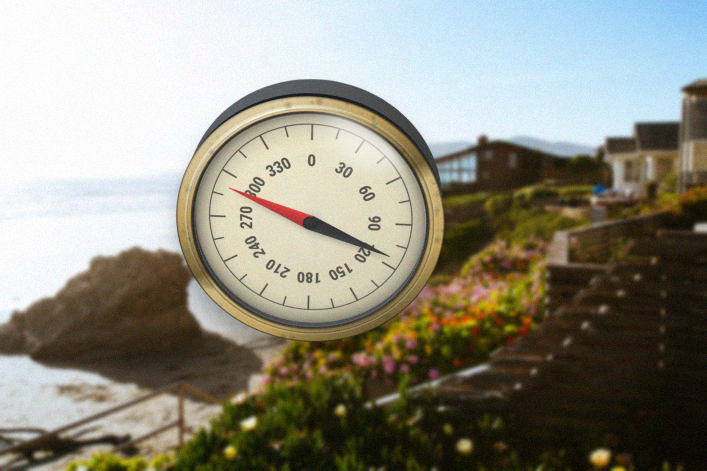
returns 292.5,°
